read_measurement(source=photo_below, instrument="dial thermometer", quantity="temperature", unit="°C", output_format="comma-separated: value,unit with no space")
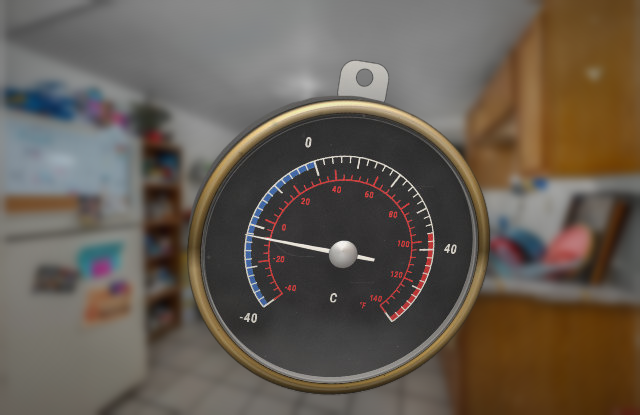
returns -22,°C
